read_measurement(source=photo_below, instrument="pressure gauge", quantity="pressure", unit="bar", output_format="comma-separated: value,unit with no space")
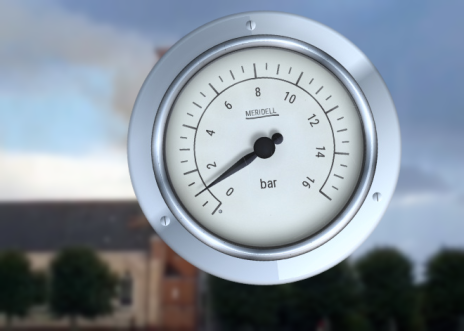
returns 1,bar
